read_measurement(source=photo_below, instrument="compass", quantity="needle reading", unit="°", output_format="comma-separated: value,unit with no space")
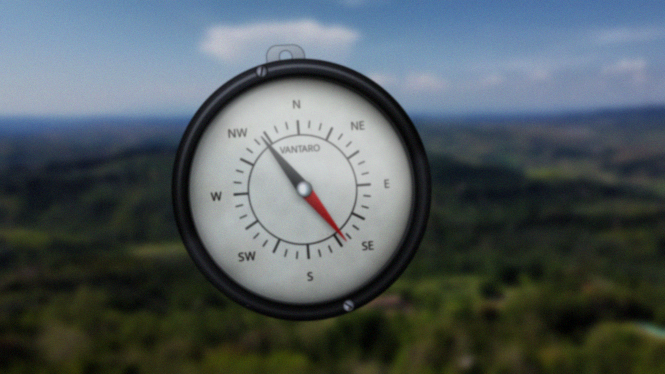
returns 145,°
